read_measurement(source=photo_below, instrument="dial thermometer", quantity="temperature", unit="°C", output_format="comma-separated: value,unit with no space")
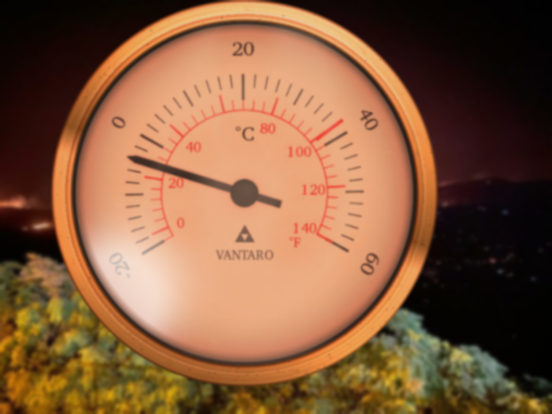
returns -4,°C
